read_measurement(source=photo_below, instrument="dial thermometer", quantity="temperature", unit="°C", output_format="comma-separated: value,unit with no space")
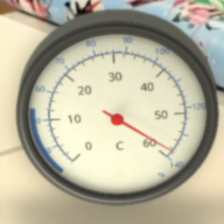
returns 58,°C
